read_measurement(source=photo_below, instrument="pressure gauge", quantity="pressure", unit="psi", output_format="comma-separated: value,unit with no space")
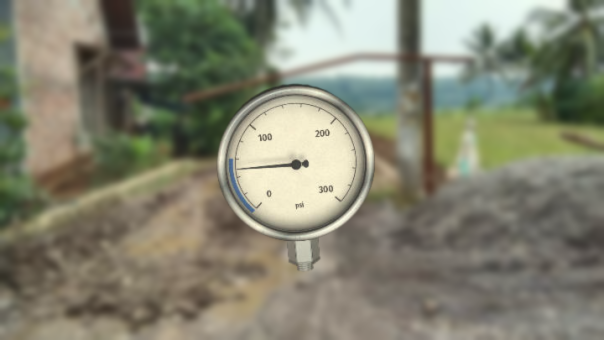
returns 50,psi
